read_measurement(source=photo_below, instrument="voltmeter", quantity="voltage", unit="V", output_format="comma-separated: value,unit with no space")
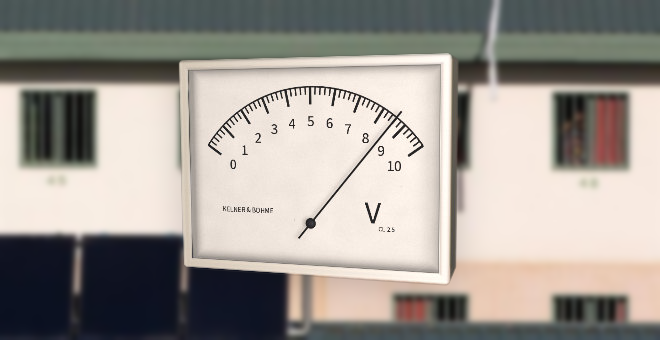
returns 8.6,V
